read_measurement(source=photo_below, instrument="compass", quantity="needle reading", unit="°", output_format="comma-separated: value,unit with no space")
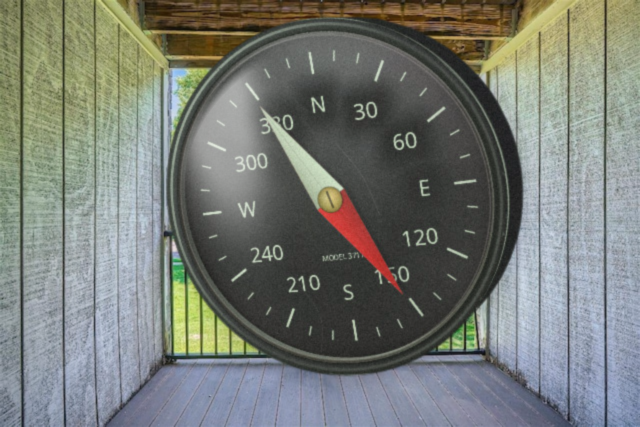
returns 150,°
